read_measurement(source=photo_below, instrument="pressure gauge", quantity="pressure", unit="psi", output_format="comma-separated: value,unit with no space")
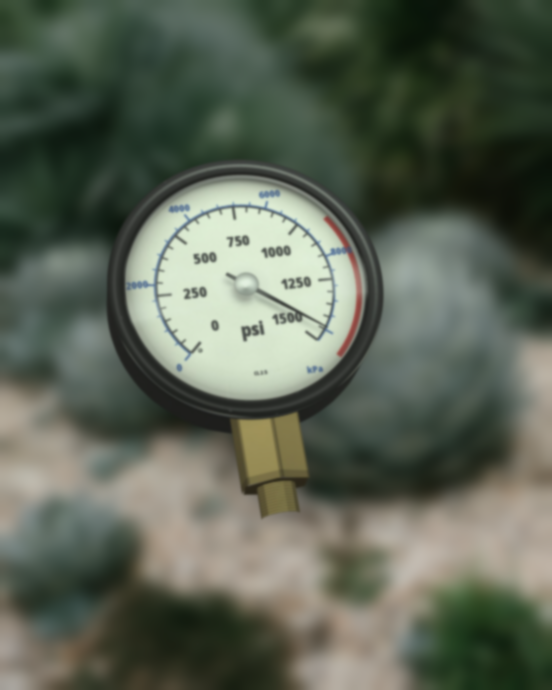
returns 1450,psi
